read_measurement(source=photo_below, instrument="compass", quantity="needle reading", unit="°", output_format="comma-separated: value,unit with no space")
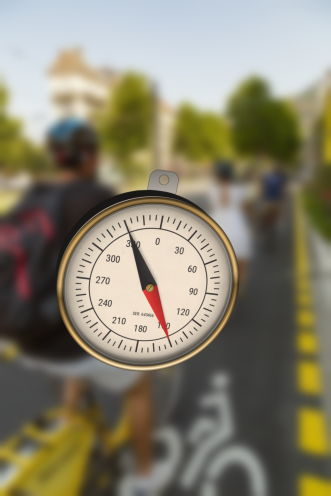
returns 150,°
